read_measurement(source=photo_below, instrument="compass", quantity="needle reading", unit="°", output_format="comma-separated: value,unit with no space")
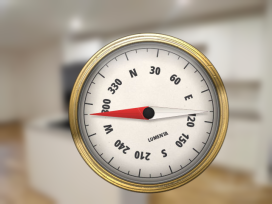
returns 290,°
